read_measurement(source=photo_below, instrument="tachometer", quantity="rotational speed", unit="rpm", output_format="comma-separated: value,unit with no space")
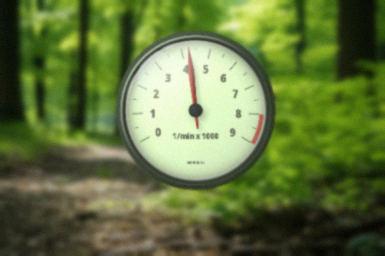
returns 4250,rpm
